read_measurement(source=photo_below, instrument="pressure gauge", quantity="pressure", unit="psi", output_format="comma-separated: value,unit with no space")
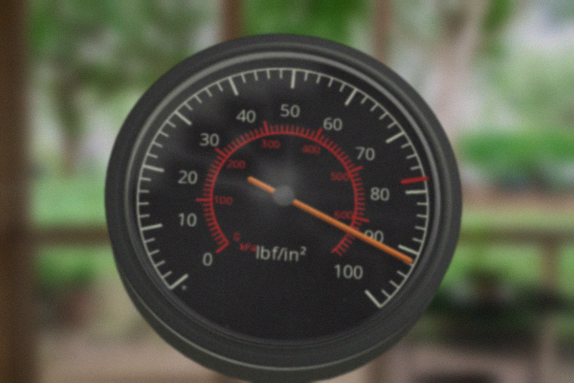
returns 92,psi
